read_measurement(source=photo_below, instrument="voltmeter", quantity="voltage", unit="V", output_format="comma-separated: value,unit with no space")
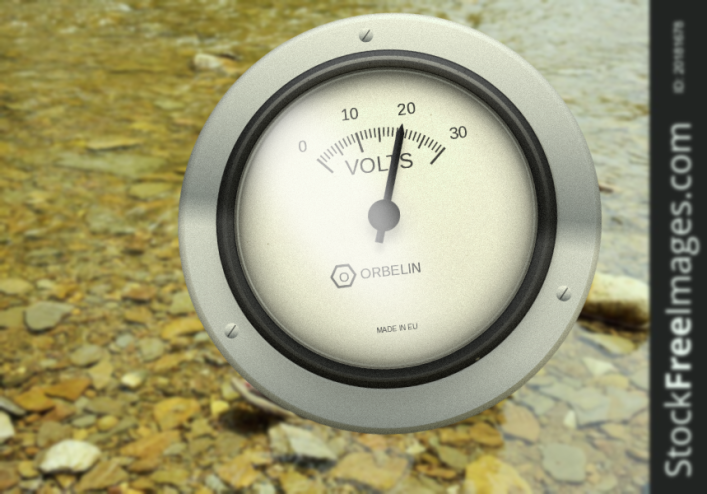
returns 20,V
